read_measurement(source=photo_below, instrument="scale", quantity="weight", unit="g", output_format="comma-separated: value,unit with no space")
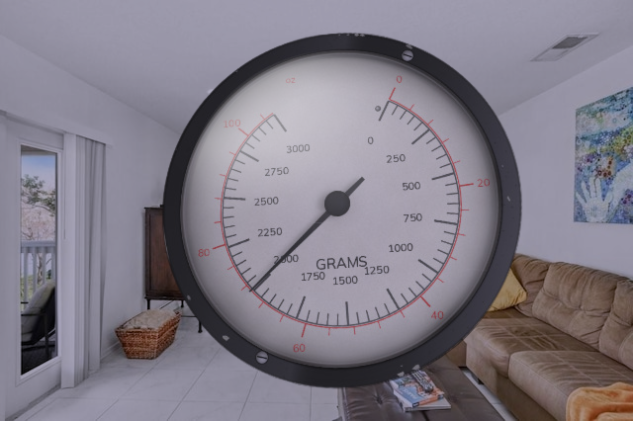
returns 2000,g
